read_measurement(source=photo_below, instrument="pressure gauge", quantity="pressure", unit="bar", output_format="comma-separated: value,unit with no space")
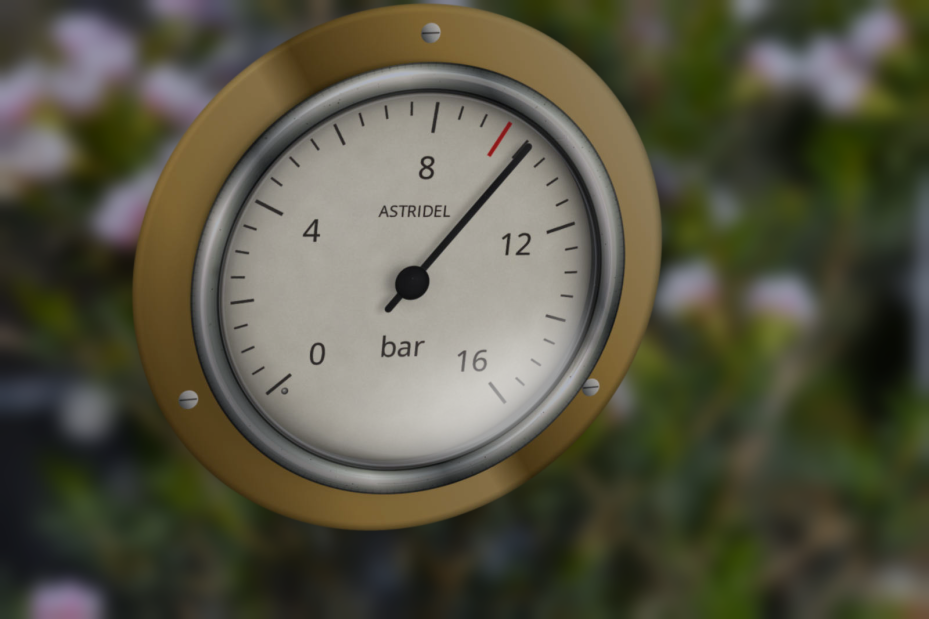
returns 10,bar
